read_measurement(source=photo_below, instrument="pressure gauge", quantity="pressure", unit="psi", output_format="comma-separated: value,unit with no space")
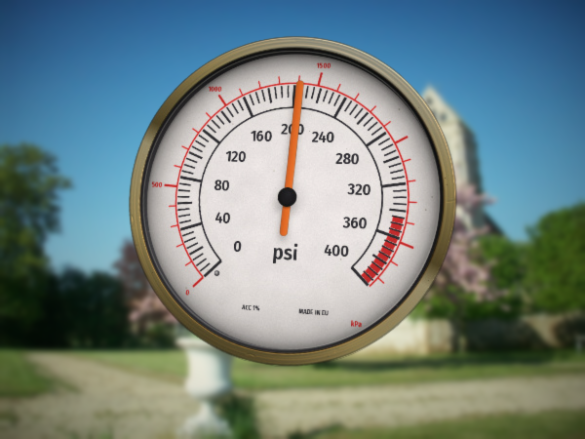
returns 205,psi
